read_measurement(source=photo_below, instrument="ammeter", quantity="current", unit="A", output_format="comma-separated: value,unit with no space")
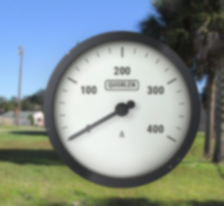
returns 0,A
